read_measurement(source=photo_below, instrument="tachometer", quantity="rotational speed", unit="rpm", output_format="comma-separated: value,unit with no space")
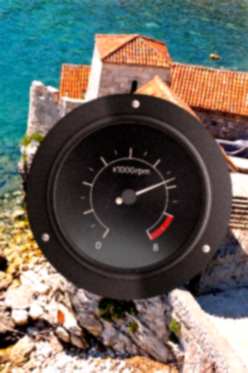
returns 5750,rpm
